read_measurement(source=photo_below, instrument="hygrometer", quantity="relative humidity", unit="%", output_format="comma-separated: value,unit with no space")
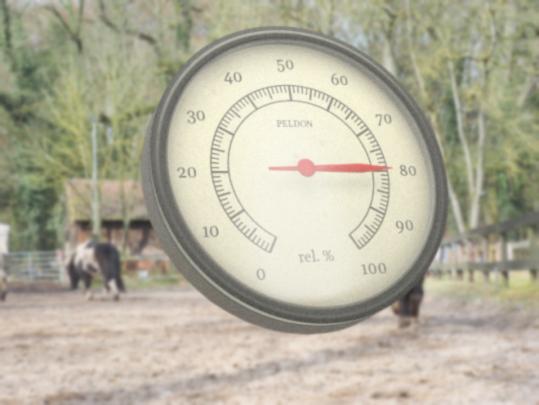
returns 80,%
